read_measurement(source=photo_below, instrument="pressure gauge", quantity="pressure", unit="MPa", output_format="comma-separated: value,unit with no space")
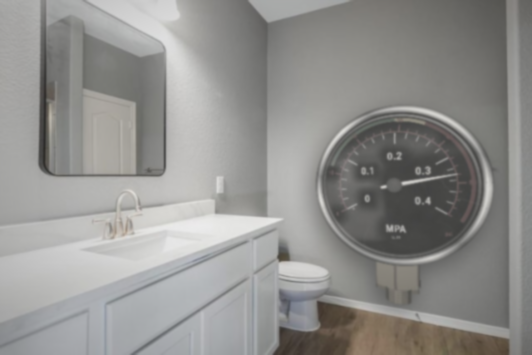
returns 0.33,MPa
